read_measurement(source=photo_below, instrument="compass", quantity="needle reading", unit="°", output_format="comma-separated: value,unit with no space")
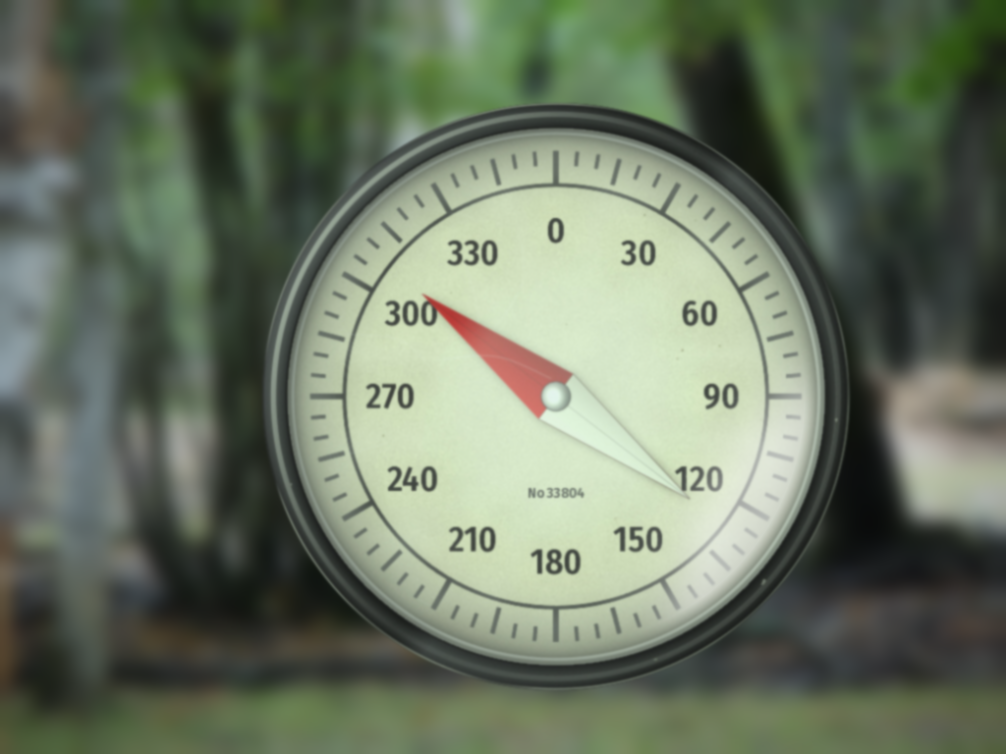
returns 307.5,°
